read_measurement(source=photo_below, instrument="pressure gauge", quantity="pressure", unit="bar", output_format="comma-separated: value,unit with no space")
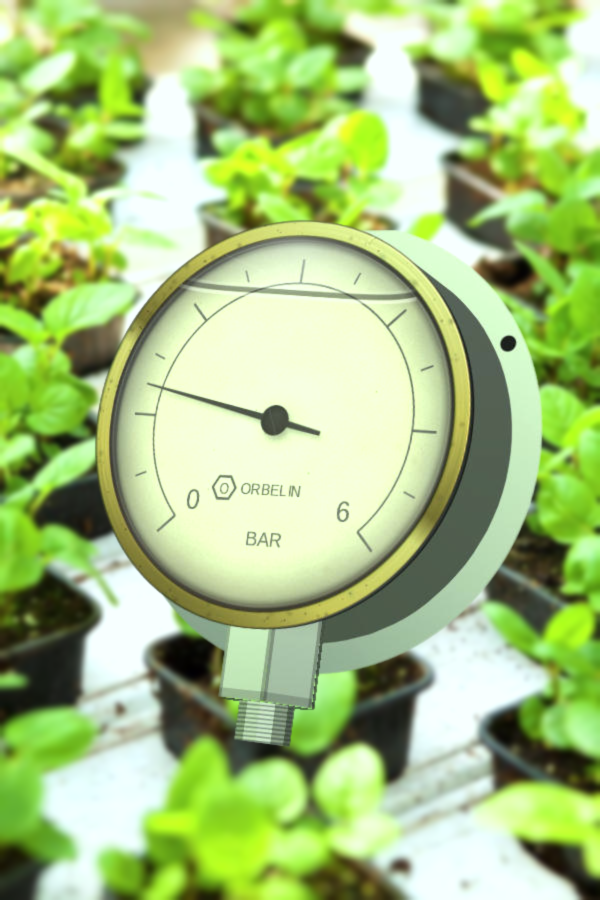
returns 1.25,bar
